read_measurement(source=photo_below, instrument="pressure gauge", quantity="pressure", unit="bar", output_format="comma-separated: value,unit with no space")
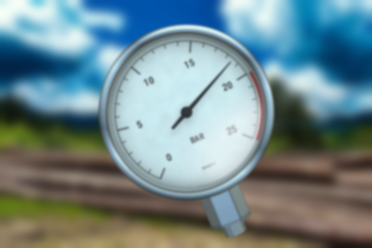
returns 18.5,bar
